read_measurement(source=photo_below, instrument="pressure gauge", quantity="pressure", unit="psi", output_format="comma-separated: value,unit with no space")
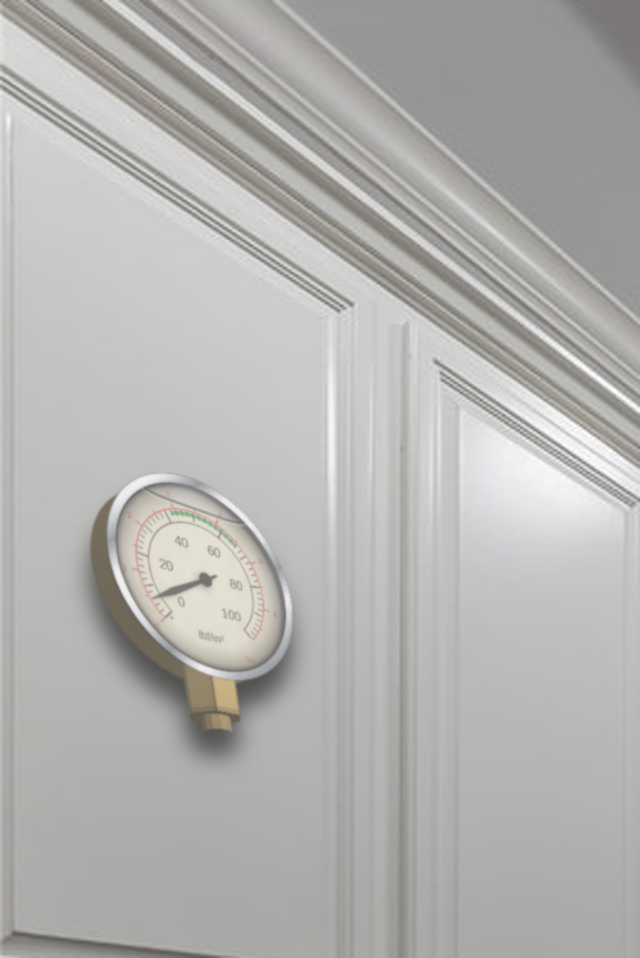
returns 6,psi
